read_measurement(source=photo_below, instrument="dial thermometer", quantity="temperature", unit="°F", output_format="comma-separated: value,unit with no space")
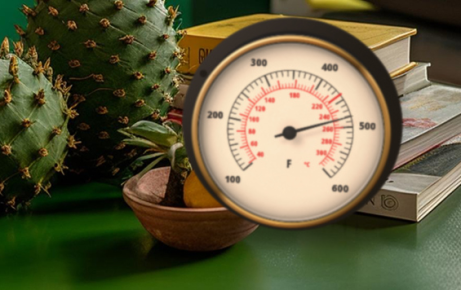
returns 480,°F
